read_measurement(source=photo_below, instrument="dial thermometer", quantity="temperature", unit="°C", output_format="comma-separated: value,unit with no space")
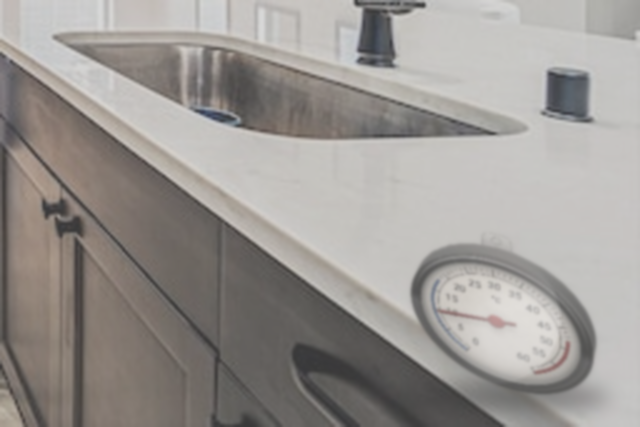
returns 10,°C
